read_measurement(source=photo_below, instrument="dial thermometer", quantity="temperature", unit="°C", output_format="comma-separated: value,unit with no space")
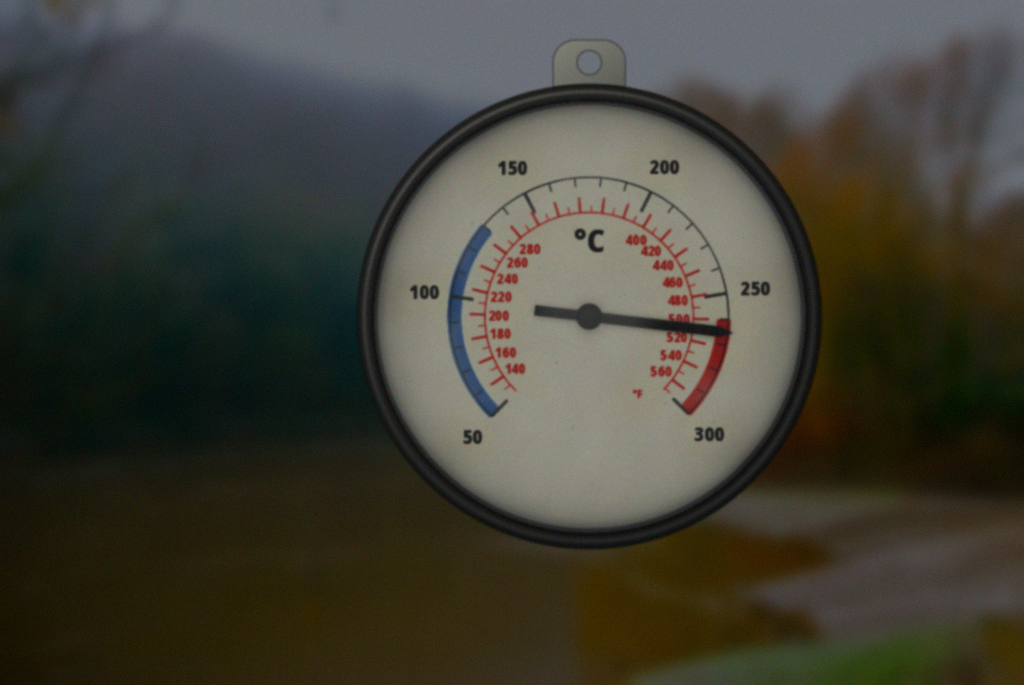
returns 265,°C
